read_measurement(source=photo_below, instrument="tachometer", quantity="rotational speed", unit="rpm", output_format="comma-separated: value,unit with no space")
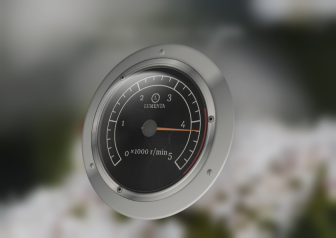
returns 4200,rpm
